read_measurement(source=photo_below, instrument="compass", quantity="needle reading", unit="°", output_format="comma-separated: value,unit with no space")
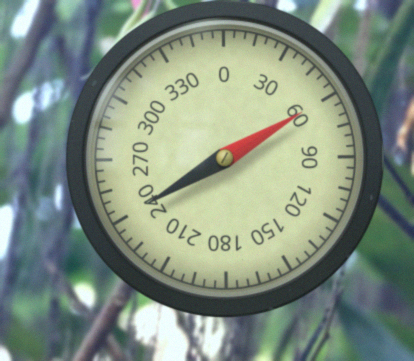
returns 60,°
